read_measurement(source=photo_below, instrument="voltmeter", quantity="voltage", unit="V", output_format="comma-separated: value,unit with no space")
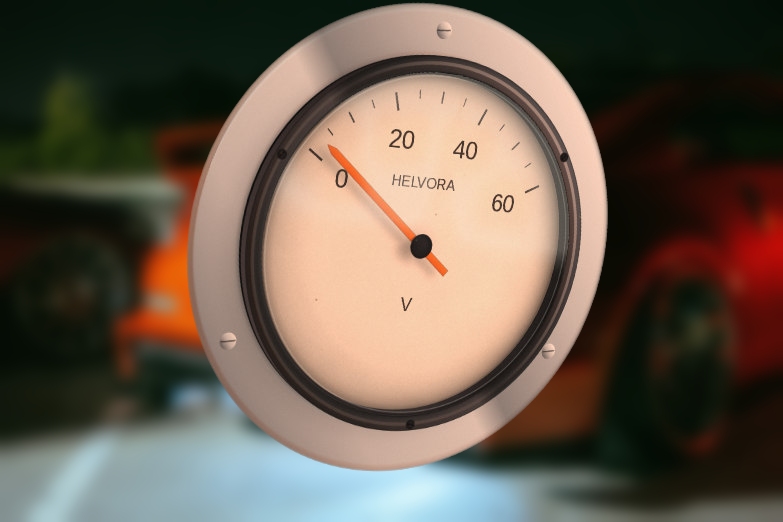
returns 2.5,V
